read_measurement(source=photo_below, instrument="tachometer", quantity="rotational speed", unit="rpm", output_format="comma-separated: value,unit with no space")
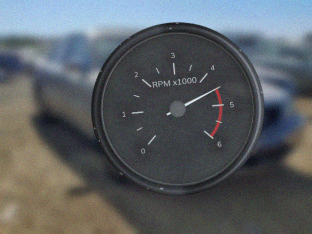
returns 4500,rpm
